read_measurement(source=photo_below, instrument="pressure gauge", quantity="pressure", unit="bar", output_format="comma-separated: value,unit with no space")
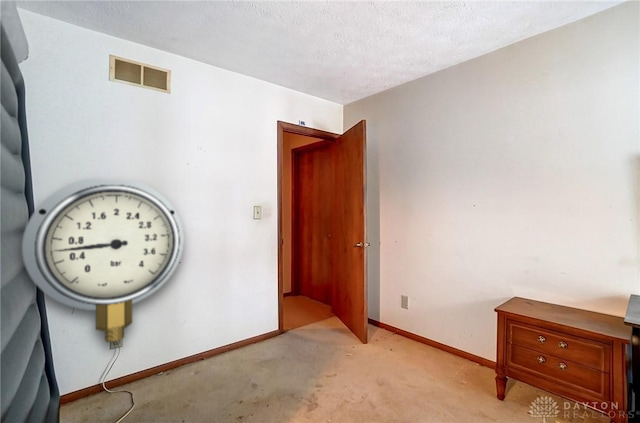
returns 0.6,bar
